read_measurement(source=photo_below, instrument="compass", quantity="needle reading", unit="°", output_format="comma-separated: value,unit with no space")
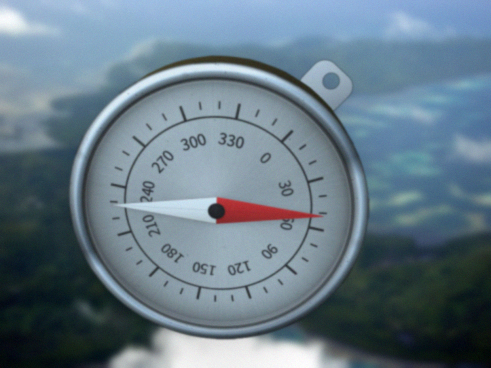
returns 50,°
